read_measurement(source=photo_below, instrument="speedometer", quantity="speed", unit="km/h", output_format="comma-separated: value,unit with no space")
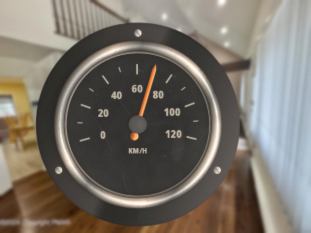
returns 70,km/h
